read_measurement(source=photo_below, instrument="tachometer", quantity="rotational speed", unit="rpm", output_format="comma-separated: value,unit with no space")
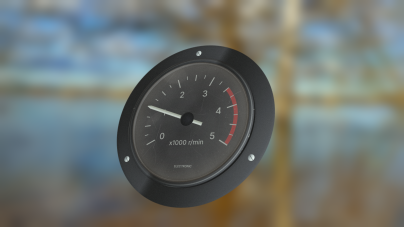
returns 1000,rpm
